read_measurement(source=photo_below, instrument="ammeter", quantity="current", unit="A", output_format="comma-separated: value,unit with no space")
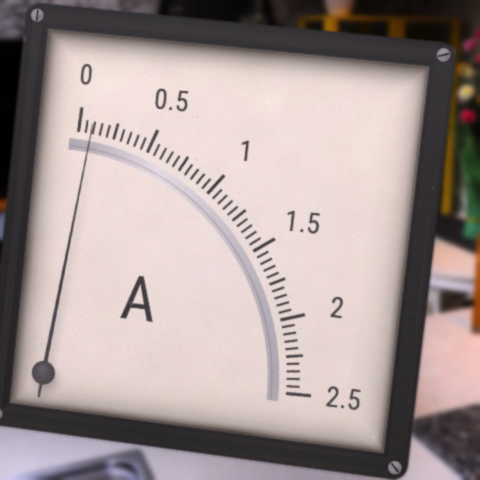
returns 0.1,A
